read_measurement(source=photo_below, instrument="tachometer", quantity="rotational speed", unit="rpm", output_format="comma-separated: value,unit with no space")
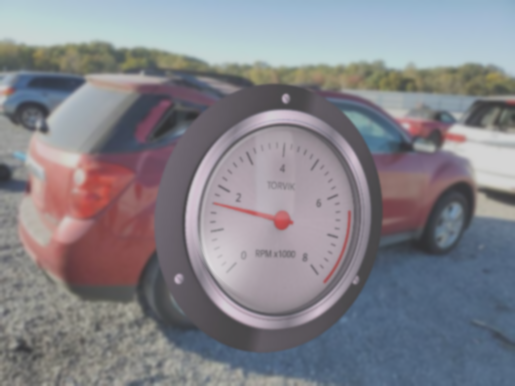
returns 1600,rpm
